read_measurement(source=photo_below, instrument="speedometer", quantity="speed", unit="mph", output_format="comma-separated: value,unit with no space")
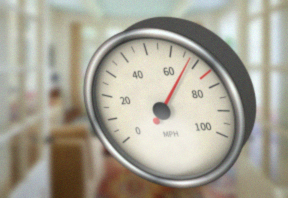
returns 67.5,mph
